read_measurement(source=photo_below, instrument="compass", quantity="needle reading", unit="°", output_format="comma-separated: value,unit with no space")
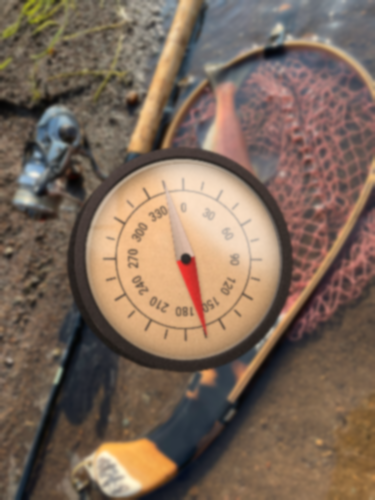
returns 165,°
